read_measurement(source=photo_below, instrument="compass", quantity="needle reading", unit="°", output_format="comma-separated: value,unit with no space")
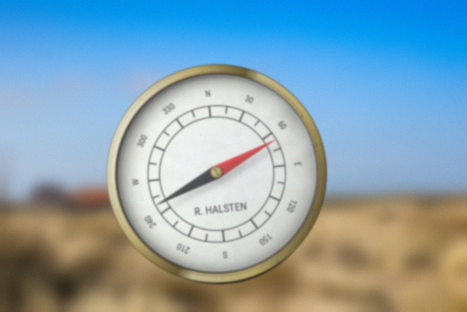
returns 67.5,°
